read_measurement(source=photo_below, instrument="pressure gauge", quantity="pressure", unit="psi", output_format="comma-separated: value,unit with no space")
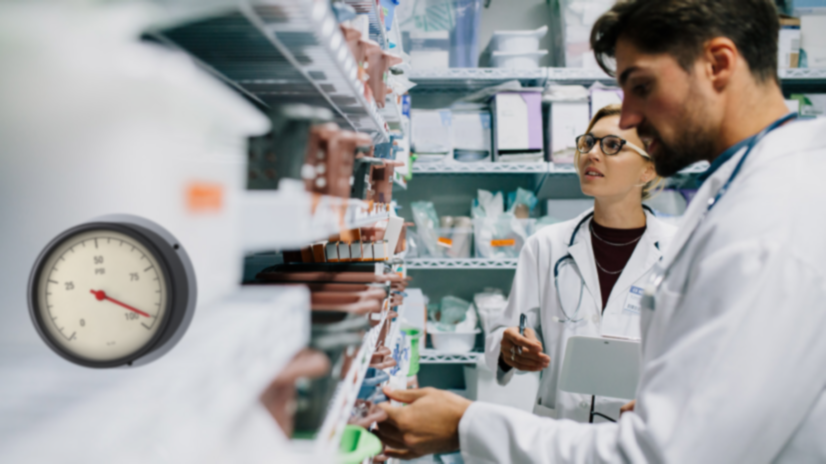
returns 95,psi
